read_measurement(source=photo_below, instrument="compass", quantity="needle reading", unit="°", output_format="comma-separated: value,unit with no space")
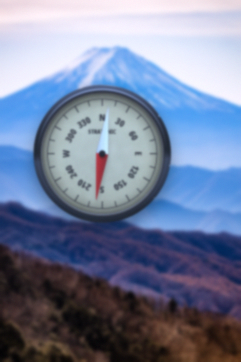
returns 187.5,°
